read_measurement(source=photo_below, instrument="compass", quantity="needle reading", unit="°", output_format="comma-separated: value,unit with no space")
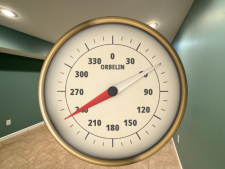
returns 240,°
